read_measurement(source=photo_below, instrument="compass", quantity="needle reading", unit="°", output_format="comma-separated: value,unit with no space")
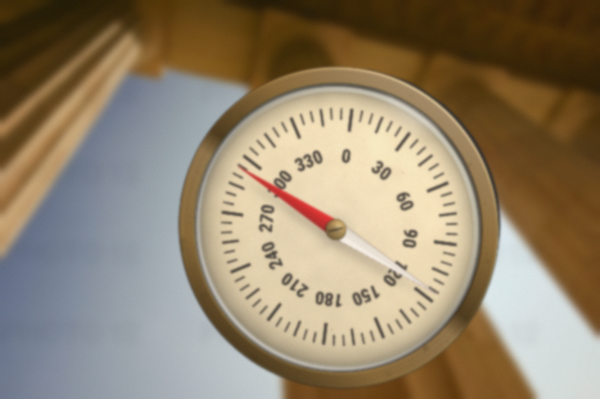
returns 295,°
